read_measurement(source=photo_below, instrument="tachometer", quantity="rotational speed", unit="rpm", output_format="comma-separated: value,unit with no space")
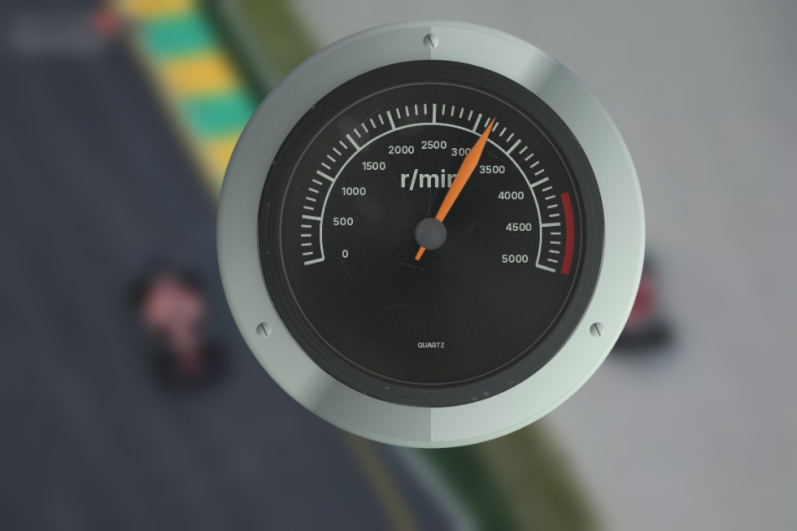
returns 3150,rpm
